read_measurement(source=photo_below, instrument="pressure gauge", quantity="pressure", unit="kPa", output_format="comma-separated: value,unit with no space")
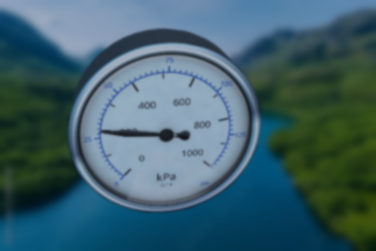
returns 200,kPa
